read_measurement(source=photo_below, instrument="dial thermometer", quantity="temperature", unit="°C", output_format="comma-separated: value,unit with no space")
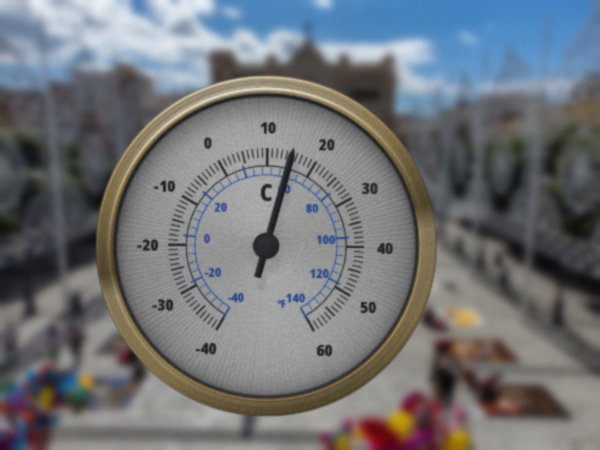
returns 15,°C
